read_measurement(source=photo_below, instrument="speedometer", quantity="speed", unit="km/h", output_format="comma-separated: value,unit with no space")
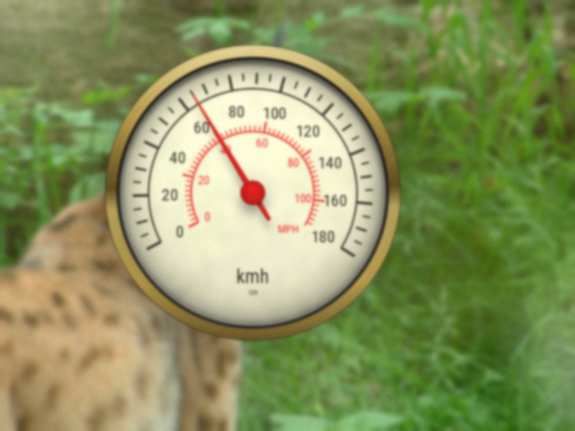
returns 65,km/h
